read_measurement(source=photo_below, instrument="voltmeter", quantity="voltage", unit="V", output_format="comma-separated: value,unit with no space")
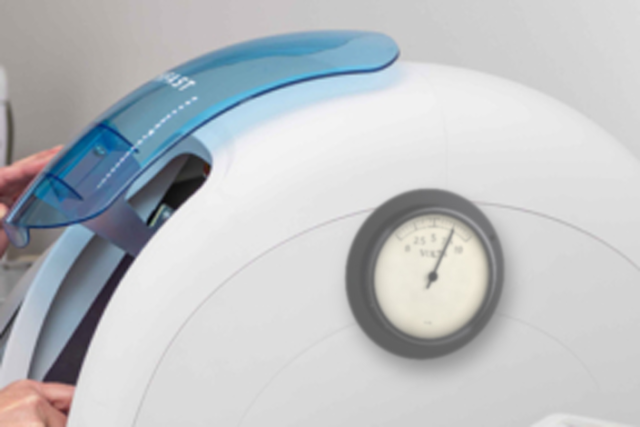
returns 7.5,V
